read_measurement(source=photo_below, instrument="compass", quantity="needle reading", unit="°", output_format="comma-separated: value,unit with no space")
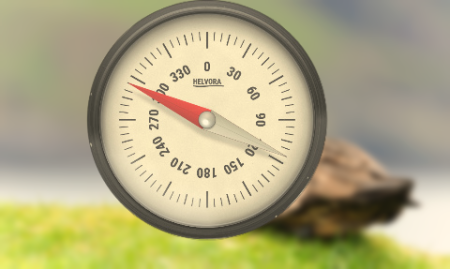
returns 295,°
